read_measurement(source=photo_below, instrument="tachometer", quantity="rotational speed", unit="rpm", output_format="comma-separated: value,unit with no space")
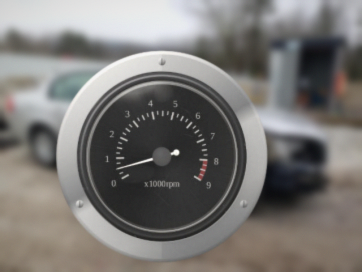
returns 500,rpm
